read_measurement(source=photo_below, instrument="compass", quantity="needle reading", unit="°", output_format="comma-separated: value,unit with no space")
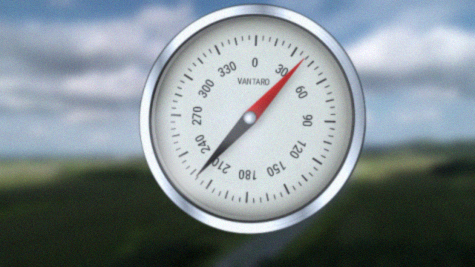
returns 40,°
